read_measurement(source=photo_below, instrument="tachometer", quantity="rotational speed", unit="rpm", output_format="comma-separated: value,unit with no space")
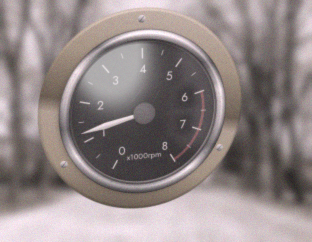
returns 1250,rpm
